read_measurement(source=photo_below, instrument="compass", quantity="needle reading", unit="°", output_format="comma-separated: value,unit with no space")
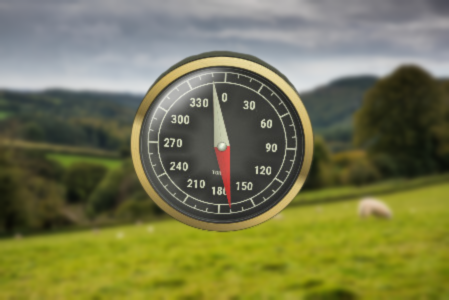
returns 170,°
